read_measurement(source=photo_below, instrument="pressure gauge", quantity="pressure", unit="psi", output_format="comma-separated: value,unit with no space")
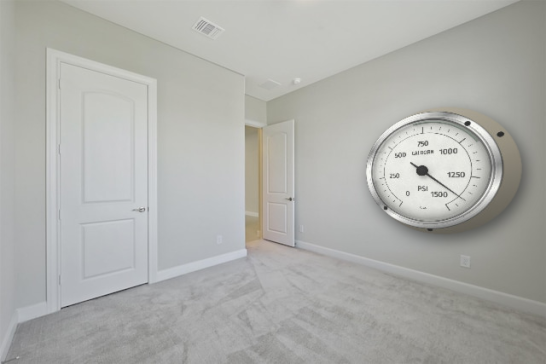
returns 1400,psi
